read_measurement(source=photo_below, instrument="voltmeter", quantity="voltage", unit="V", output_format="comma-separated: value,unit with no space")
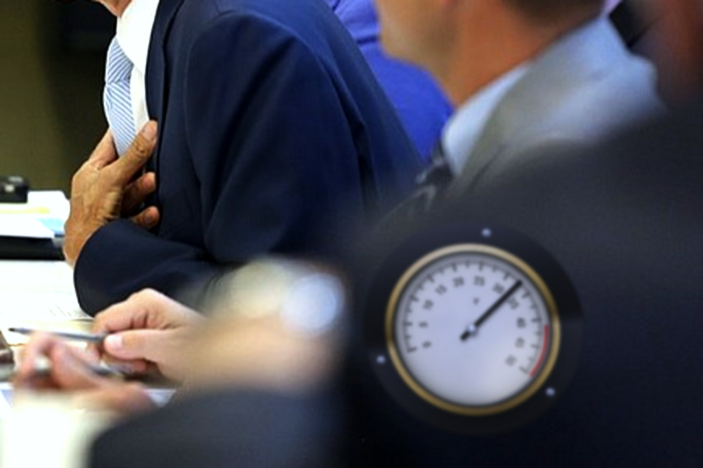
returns 32.5,V
